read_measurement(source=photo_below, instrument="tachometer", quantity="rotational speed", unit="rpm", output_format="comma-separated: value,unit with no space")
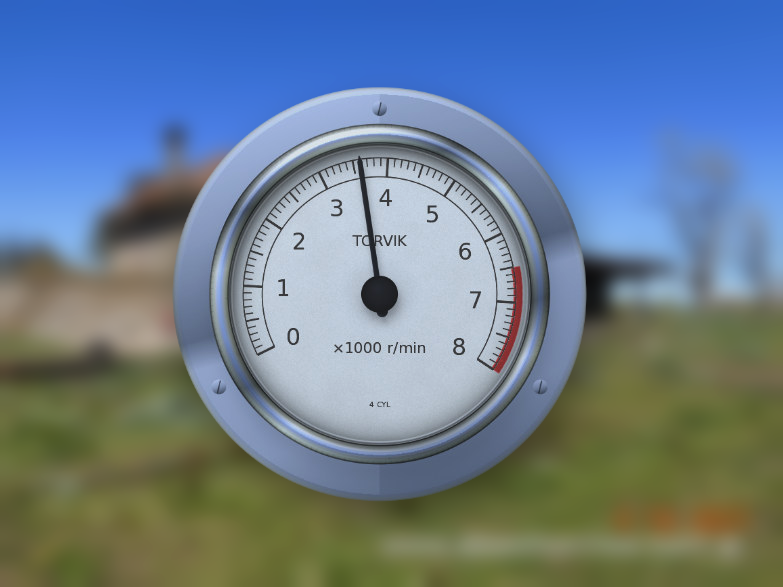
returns 3600,rpm
